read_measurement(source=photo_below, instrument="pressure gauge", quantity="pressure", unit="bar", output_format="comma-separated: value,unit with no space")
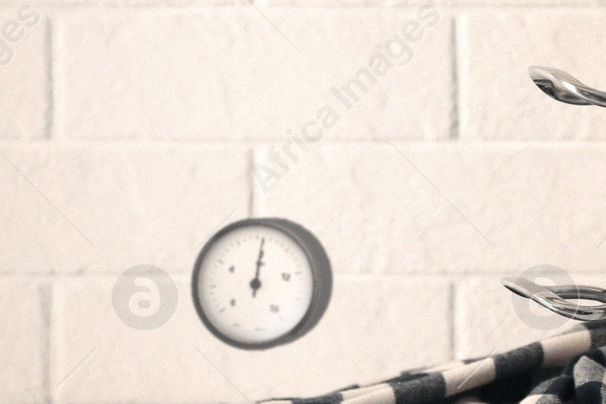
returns 8,bar
